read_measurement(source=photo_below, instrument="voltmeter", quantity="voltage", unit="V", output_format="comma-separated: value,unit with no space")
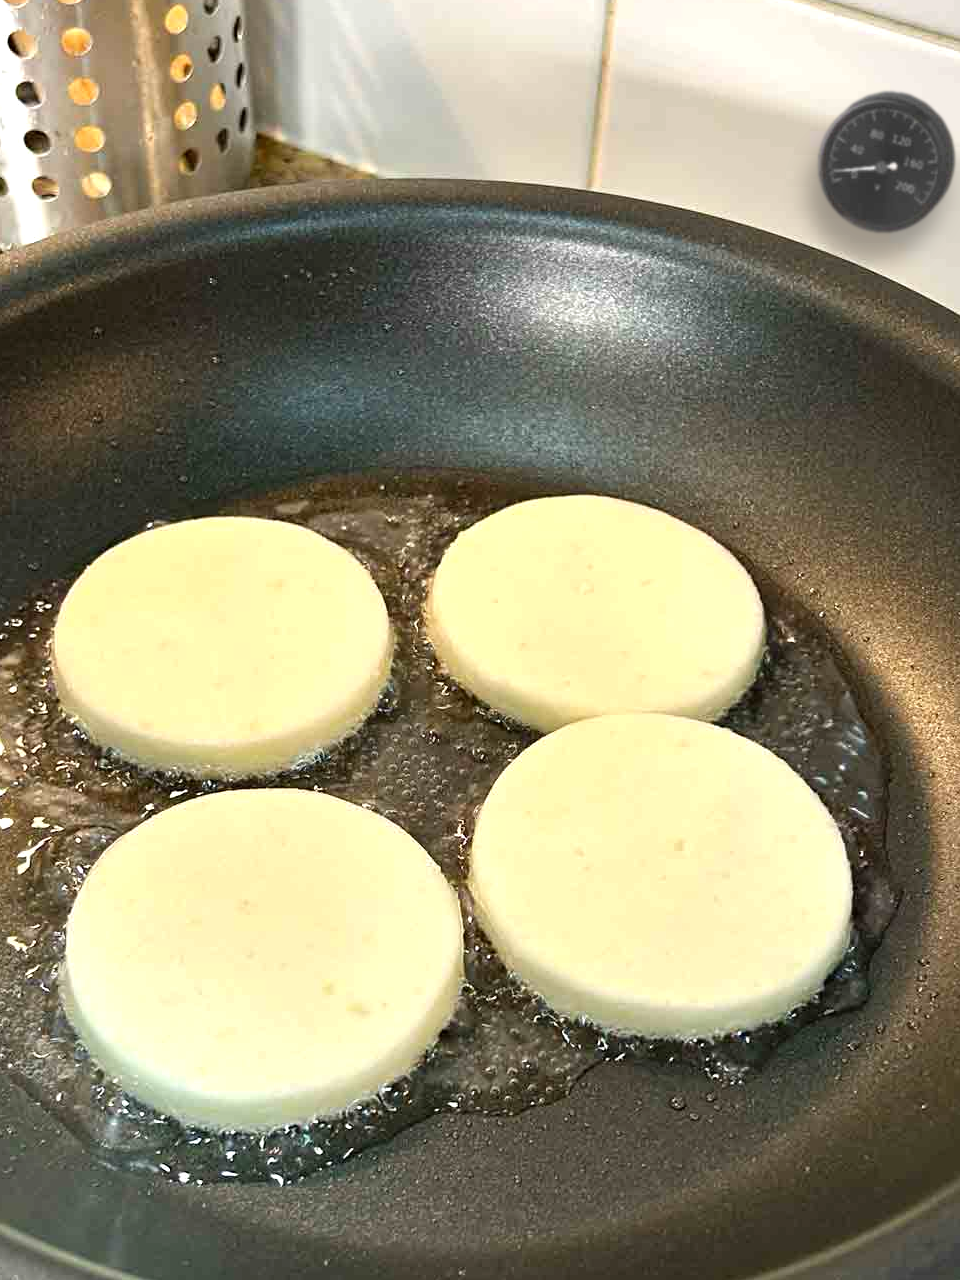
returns 10,V
